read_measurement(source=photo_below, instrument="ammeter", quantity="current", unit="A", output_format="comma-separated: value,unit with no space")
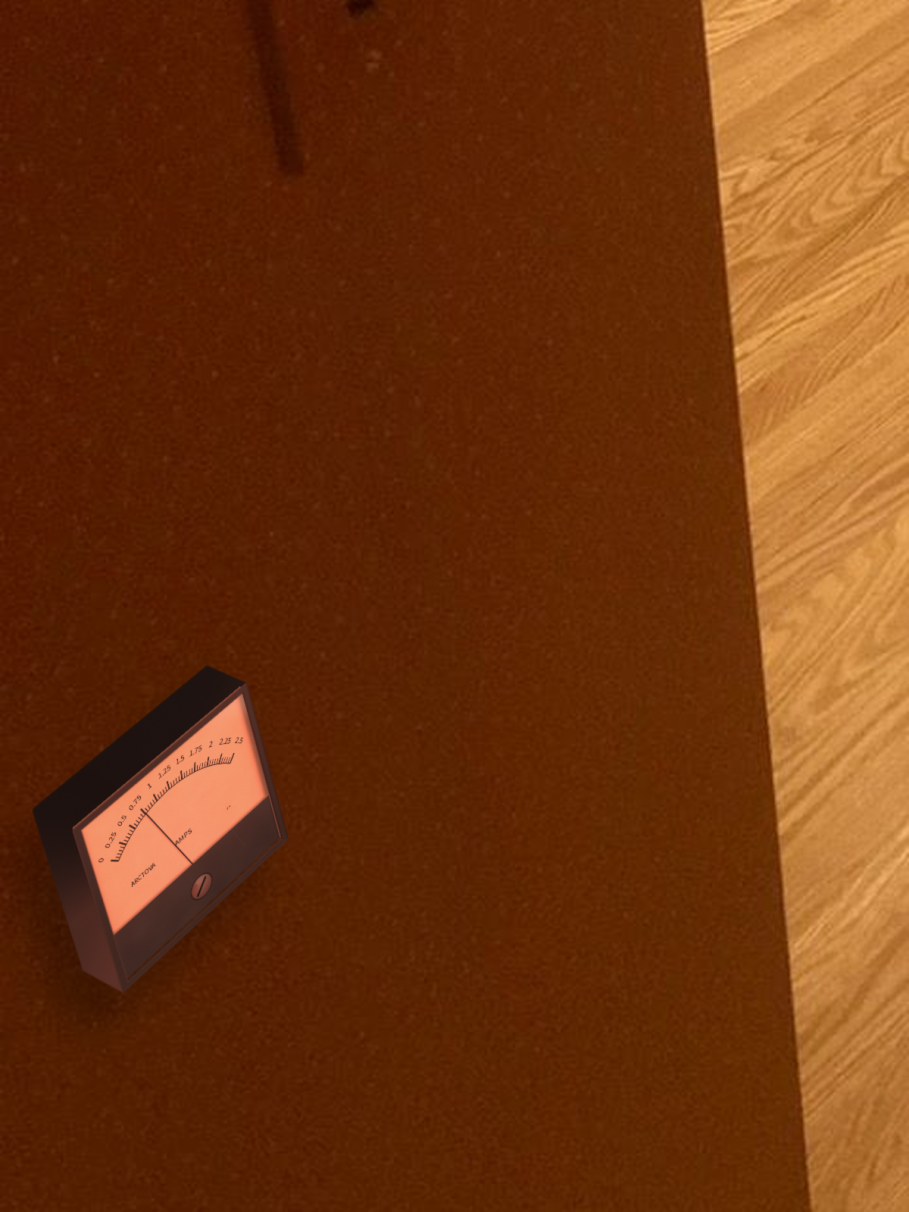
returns 0.75,A
